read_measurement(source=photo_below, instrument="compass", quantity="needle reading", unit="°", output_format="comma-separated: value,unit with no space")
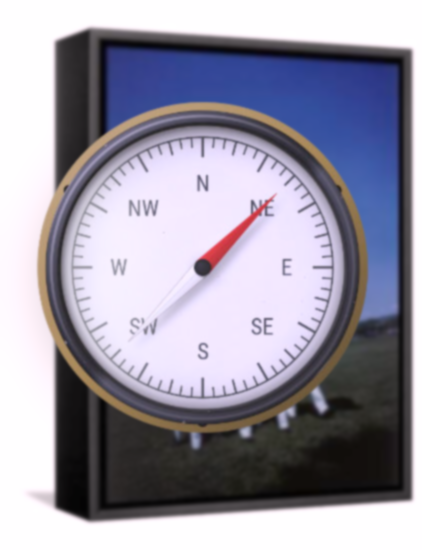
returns 45,°
